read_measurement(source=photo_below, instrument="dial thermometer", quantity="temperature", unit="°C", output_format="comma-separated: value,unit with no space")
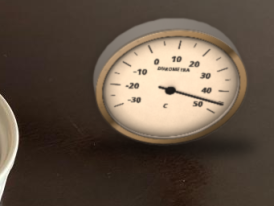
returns 45,°C
